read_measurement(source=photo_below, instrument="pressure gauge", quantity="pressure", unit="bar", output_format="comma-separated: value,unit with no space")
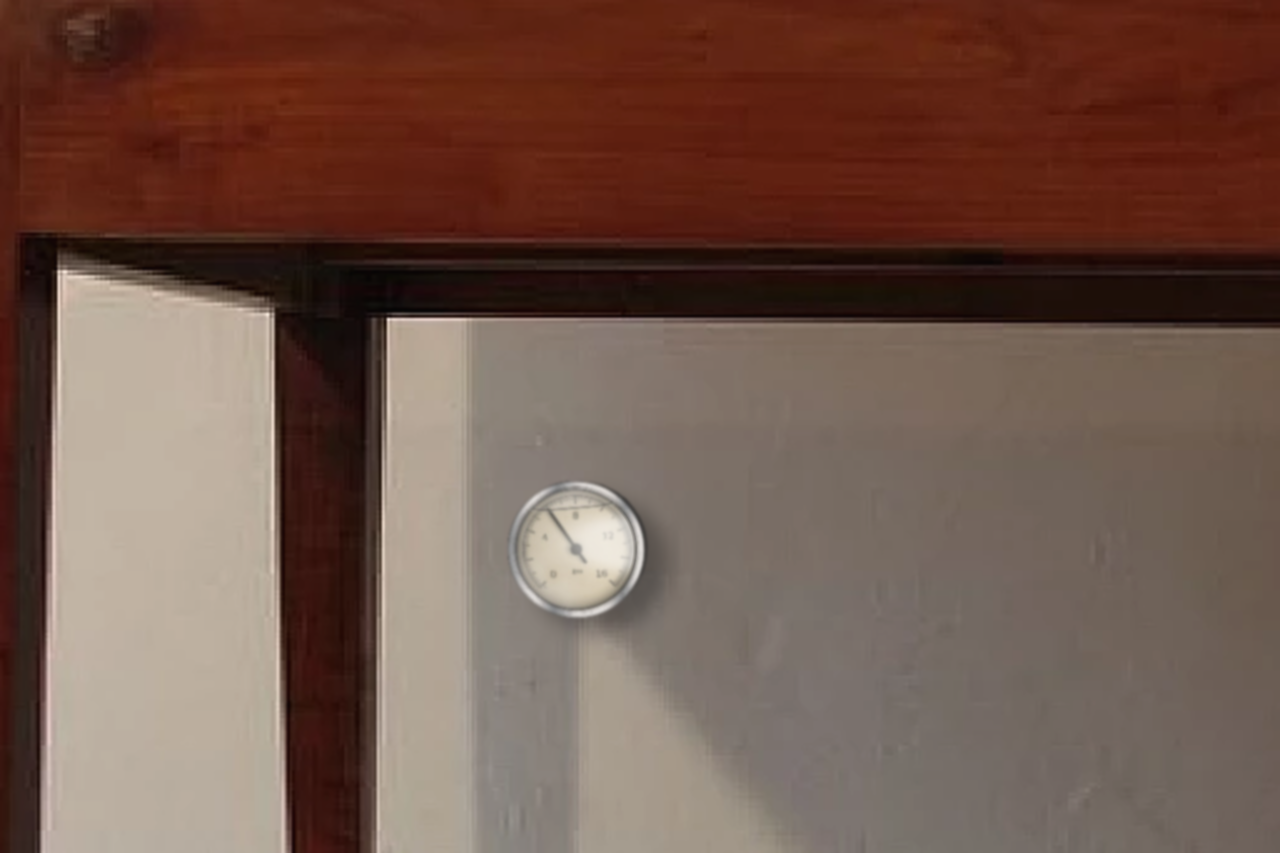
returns 6,bar
